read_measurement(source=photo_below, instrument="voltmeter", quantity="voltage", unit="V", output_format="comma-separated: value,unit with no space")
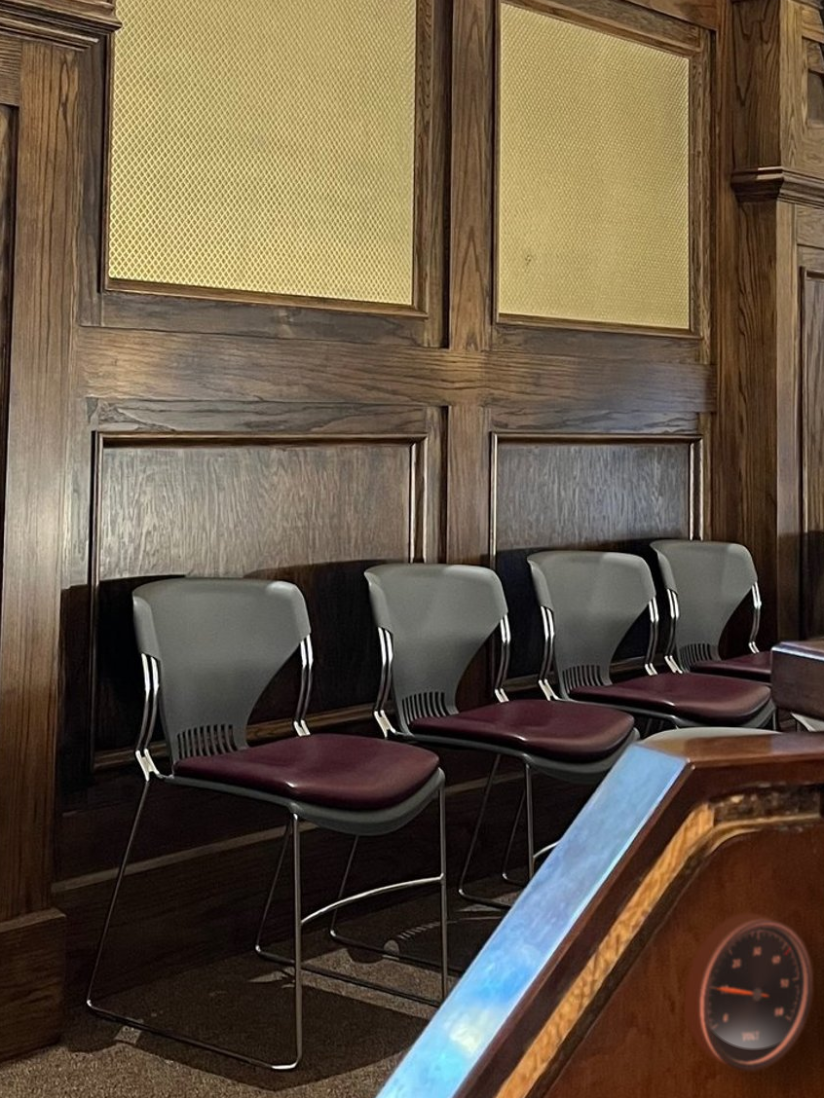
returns 10,V
